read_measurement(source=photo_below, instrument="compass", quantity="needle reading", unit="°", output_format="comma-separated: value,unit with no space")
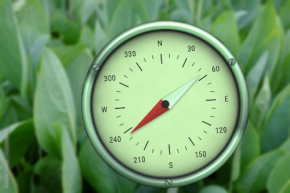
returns 235,°
